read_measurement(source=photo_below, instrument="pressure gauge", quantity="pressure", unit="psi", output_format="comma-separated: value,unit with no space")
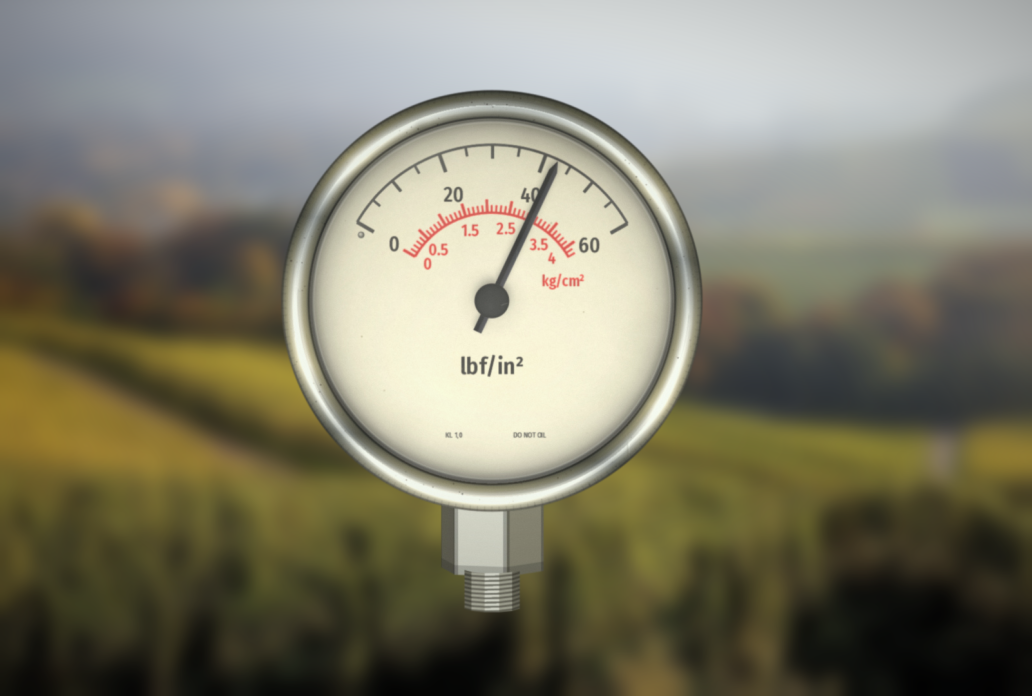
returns 42.5,psi
